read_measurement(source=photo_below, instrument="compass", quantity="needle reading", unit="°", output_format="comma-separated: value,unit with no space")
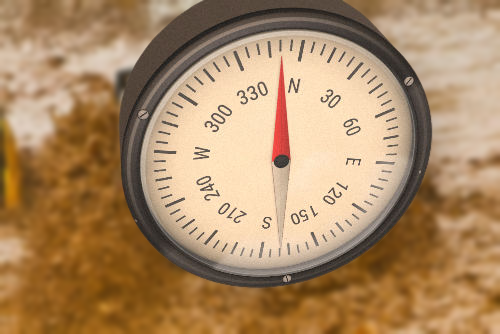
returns 350,°
